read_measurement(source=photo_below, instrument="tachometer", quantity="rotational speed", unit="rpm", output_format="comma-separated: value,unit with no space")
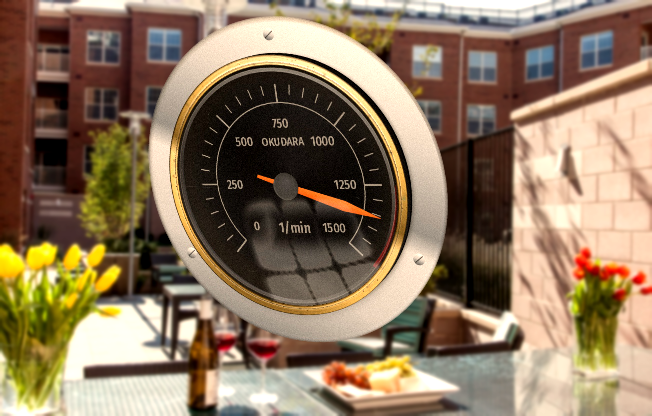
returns 1350,rpm
